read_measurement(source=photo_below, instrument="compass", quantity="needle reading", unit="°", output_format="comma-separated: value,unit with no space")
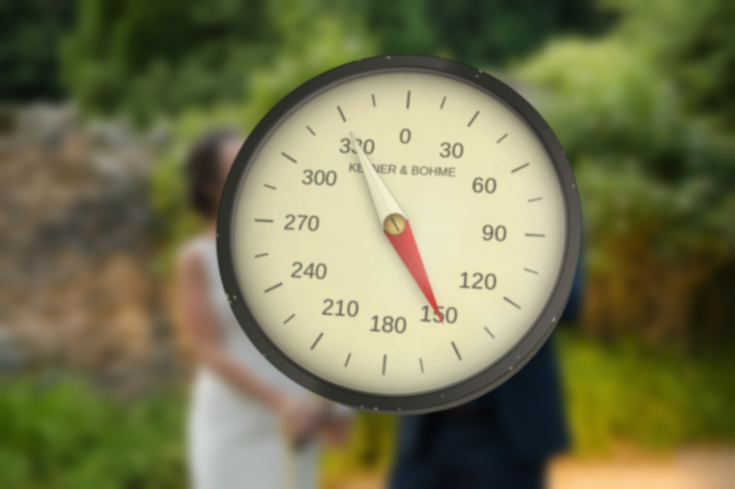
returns 150,°
